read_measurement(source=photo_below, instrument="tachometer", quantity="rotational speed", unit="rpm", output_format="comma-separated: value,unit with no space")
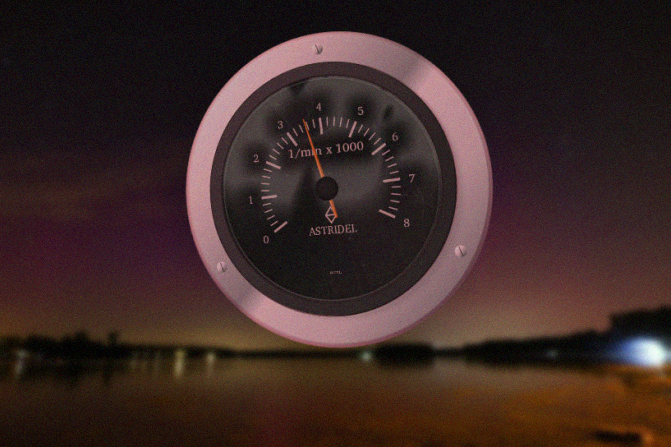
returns 3600,rpm
